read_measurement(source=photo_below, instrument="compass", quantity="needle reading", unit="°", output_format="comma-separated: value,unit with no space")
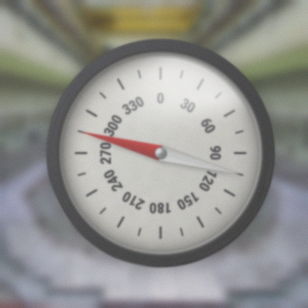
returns 285,°
